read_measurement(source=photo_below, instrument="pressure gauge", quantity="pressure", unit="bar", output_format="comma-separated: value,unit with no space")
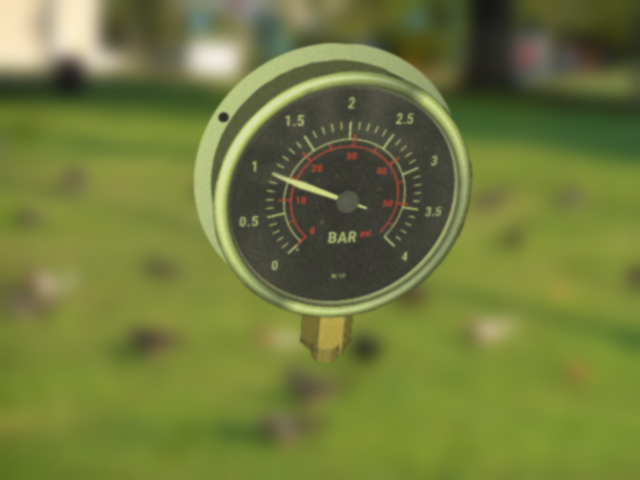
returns 1,bar
